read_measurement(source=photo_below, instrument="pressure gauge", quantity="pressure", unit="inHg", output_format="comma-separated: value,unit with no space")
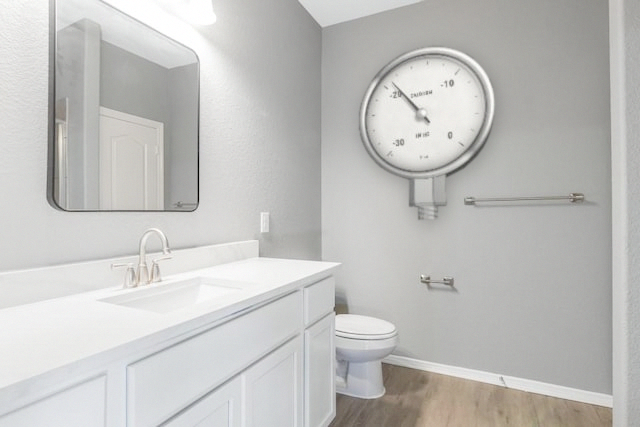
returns -19,inHg
